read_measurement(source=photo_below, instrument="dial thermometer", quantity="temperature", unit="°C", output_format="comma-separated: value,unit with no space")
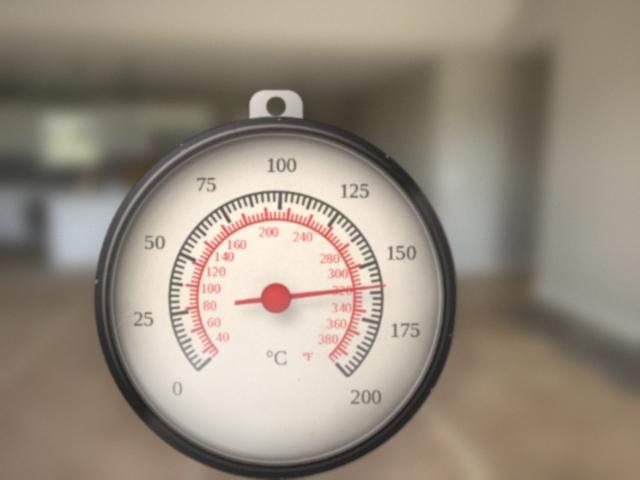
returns 160,°C
